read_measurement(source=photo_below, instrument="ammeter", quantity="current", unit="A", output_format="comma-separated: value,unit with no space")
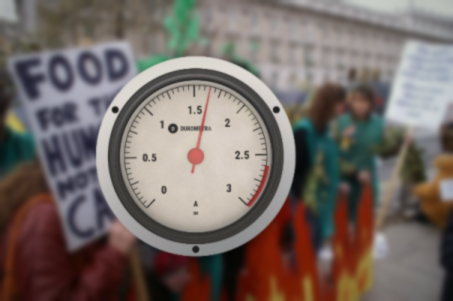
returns 1.65,A
